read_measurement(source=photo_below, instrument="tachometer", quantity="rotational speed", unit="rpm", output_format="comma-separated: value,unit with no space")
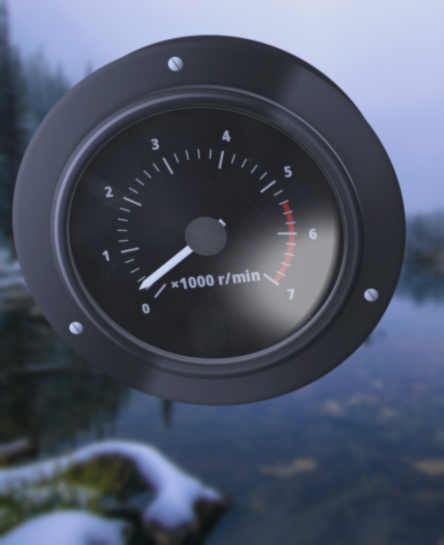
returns 300,rpm
